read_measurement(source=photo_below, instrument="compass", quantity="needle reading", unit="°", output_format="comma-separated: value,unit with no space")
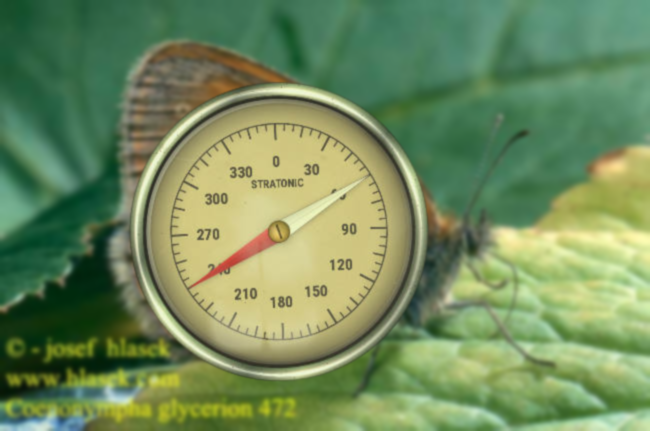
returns 240,°
